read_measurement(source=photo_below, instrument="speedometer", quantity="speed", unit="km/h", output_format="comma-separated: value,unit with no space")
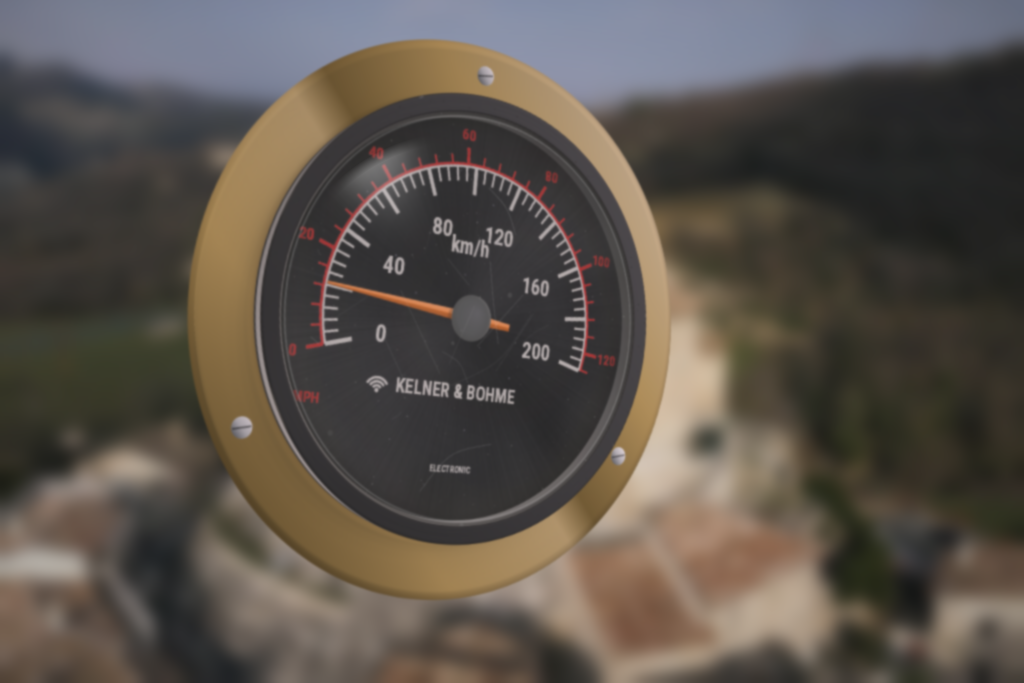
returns 20,km/h
